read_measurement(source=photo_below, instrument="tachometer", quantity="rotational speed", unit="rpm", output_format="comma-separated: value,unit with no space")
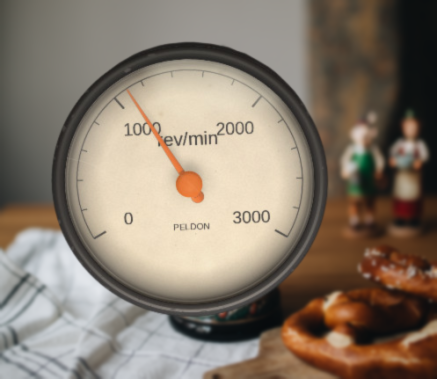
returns 1100,rpm
